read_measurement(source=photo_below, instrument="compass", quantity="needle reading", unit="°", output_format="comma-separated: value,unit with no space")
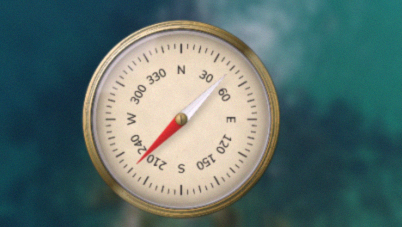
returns 225,°
